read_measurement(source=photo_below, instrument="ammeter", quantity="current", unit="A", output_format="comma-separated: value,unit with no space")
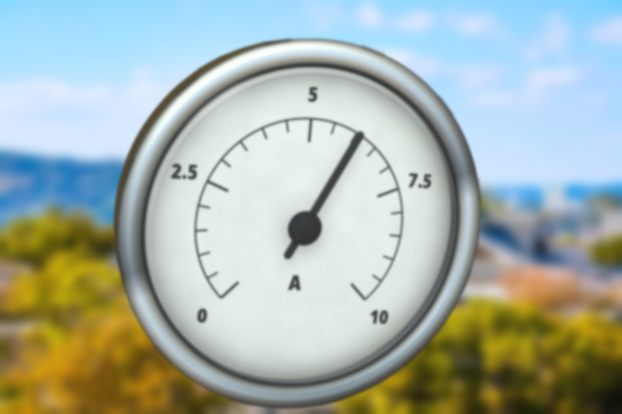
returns 6,A
